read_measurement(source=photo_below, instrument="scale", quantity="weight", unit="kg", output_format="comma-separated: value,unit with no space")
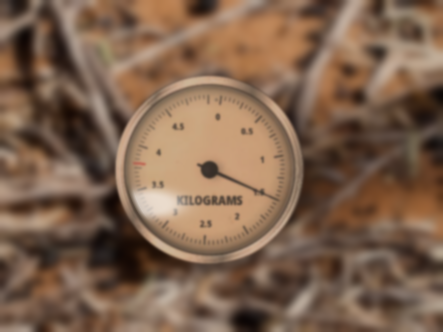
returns 1.5,kg
